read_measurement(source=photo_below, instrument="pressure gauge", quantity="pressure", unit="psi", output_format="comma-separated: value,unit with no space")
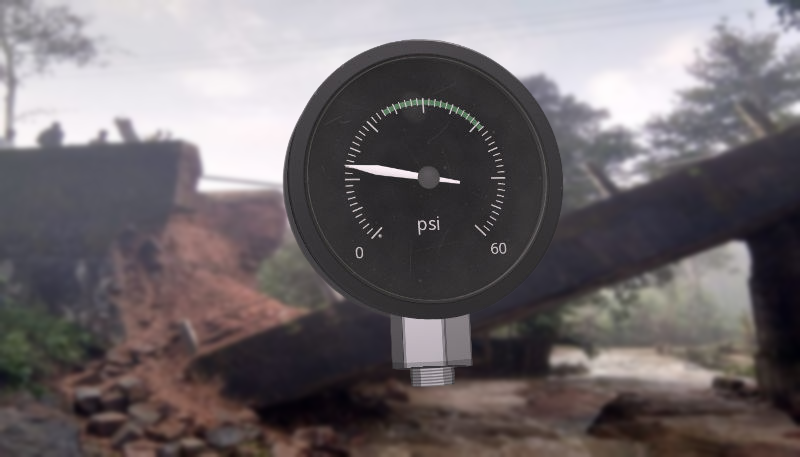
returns 12,psi
